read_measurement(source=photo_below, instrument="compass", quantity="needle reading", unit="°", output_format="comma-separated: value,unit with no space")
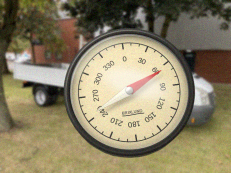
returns 65,°
